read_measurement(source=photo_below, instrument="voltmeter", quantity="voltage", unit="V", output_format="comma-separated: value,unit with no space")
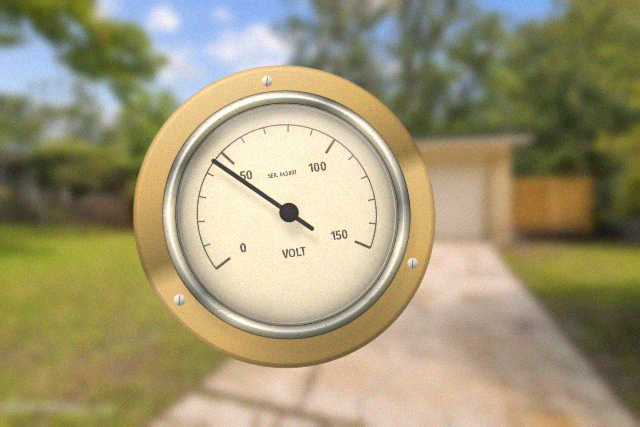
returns 45,V
